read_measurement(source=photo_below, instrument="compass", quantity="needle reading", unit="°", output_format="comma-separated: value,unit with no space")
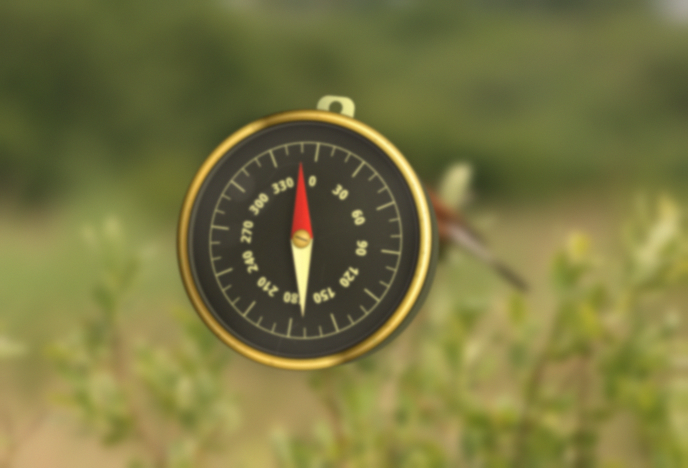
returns 350,°
